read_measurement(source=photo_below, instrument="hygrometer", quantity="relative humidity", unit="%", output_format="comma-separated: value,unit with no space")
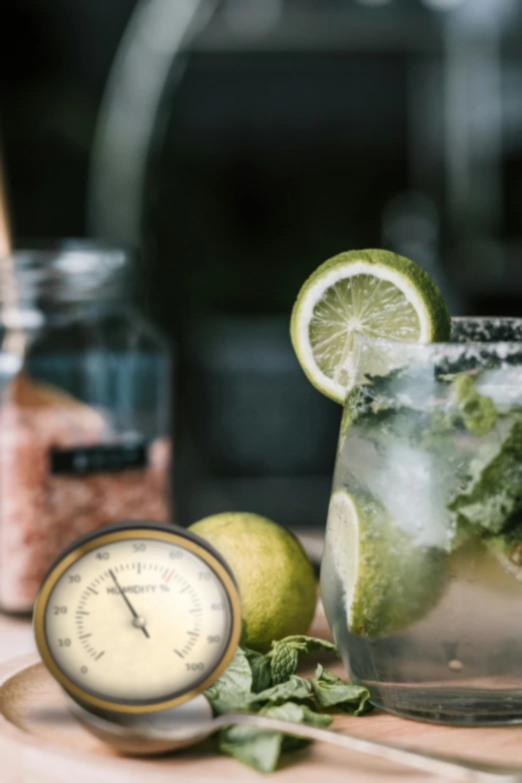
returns 40,%
